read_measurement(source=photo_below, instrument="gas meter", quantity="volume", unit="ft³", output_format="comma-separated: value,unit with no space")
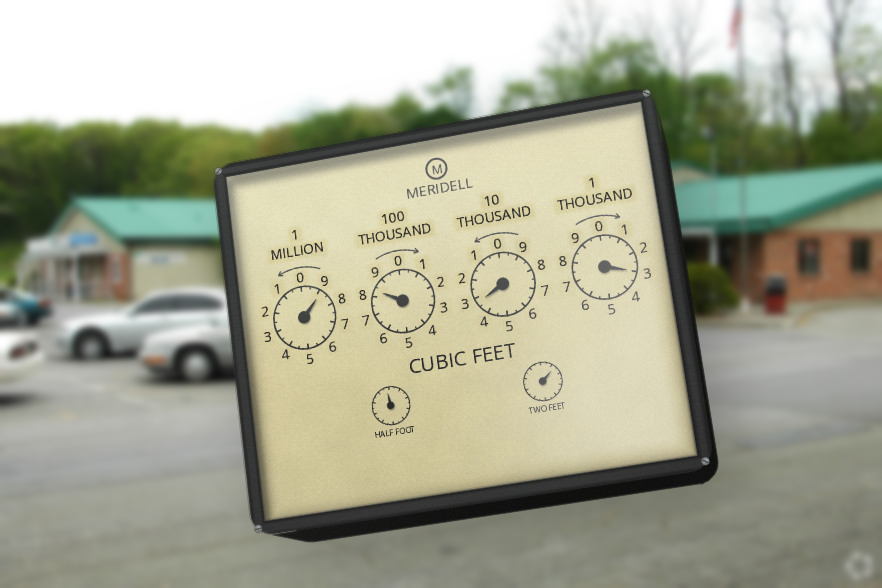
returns 883300,ft³
